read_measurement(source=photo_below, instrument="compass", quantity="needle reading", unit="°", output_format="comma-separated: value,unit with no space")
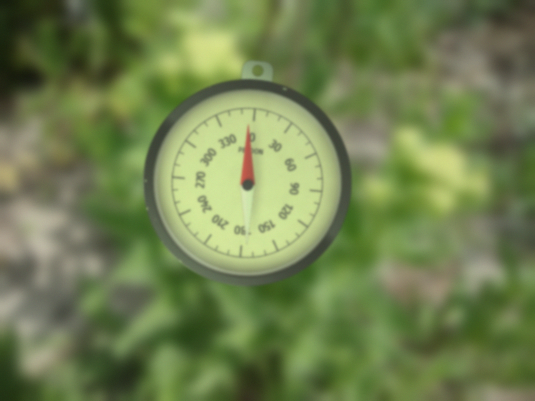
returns 355,°
